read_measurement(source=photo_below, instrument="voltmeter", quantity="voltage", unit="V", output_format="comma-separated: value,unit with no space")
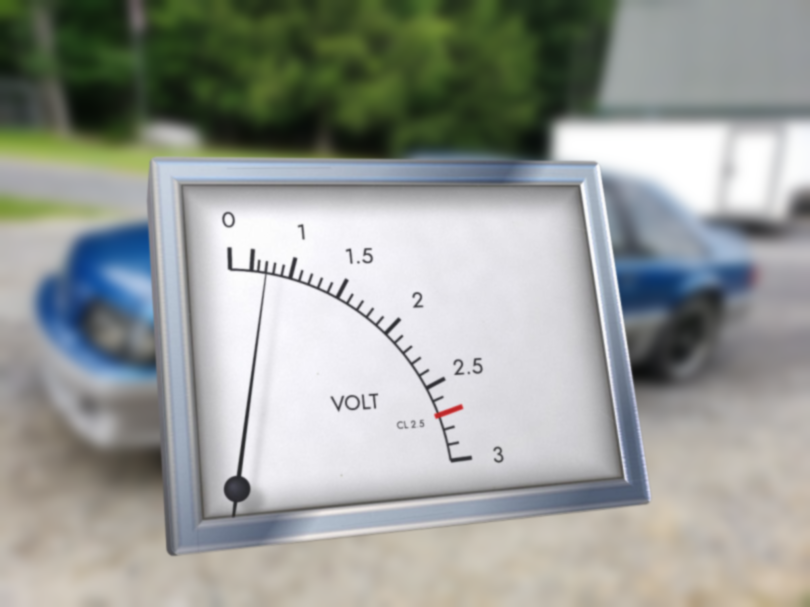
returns 0.7,V
